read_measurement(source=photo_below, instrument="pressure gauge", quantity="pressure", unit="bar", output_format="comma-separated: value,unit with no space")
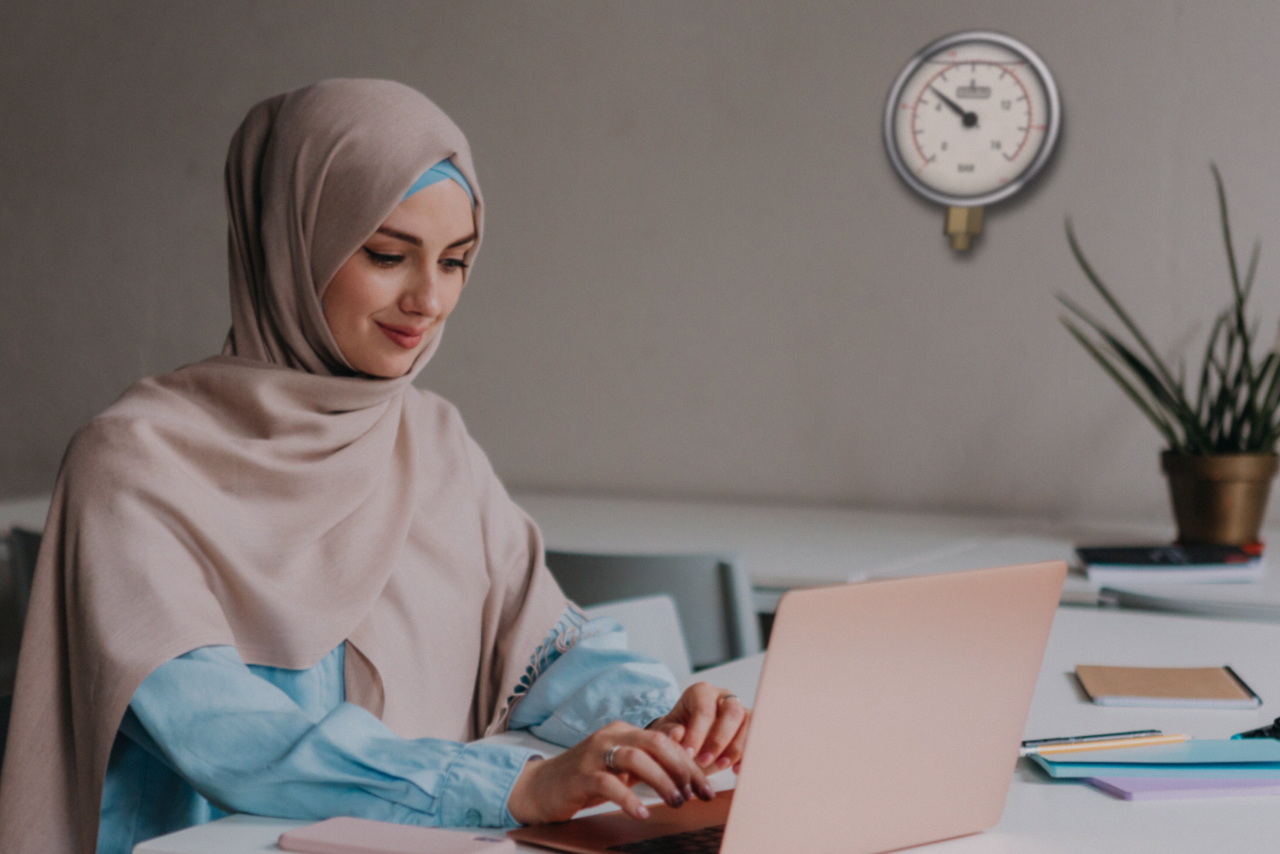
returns 5,bar
